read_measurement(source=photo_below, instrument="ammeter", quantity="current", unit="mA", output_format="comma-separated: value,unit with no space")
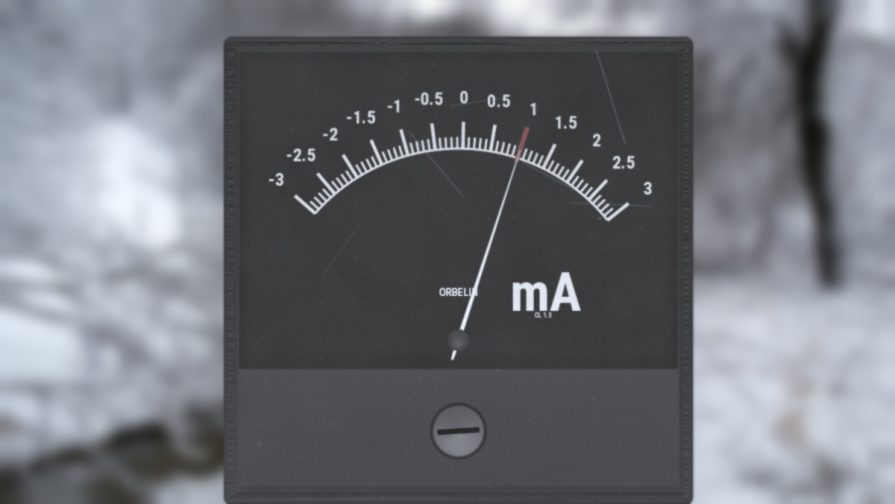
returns 1,mA
